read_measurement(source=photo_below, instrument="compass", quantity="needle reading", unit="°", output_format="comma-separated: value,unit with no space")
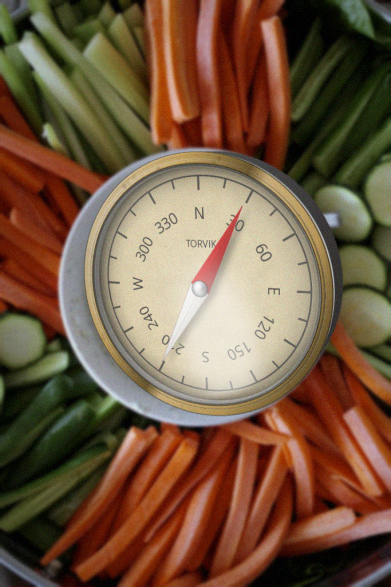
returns 30,°
